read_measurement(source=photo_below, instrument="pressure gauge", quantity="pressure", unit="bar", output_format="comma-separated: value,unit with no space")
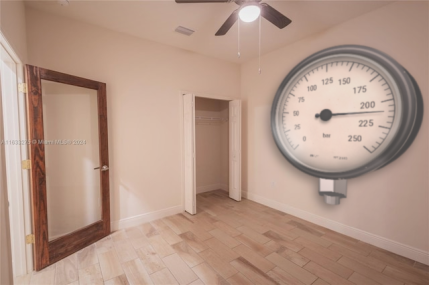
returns 210,bar
